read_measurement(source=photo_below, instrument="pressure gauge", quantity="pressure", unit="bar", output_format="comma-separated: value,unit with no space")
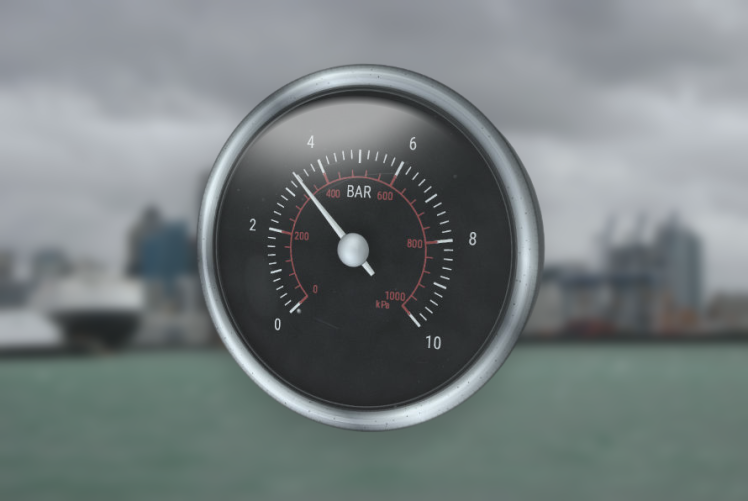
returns 3.4,bar
